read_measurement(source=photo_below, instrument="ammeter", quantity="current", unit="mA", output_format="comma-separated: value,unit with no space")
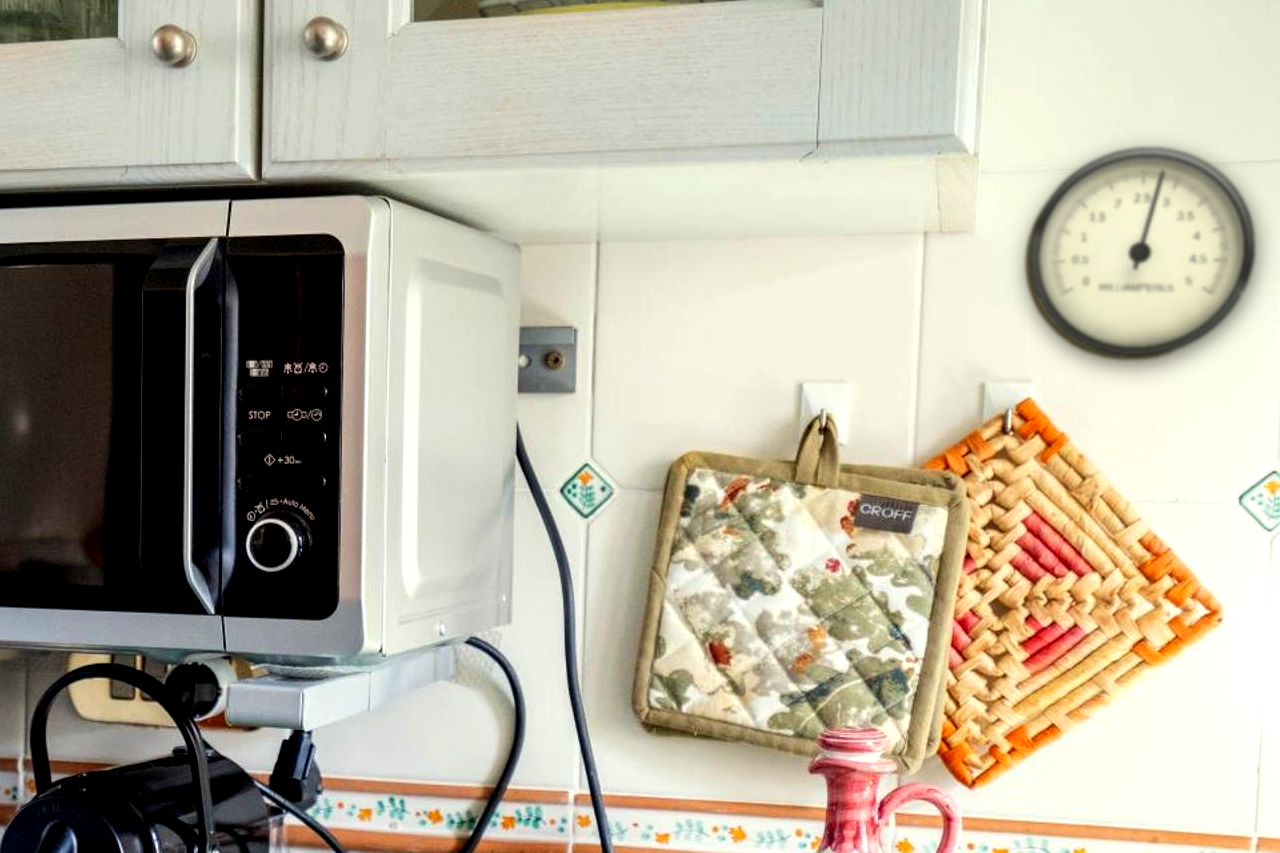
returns 2.75,mA
